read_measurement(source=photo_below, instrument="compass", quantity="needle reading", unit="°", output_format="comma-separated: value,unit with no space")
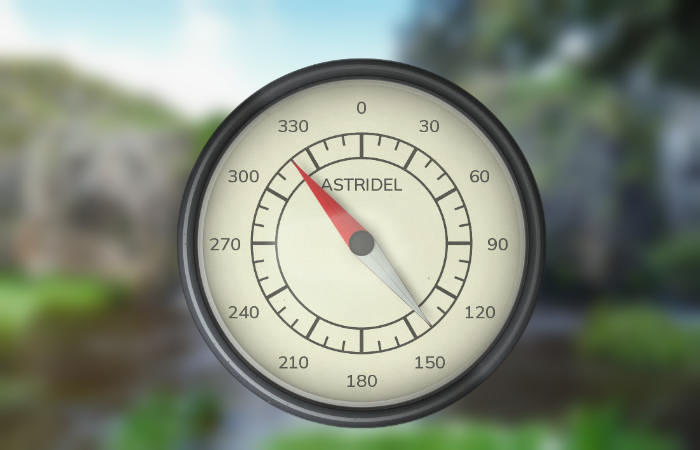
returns 320,°
